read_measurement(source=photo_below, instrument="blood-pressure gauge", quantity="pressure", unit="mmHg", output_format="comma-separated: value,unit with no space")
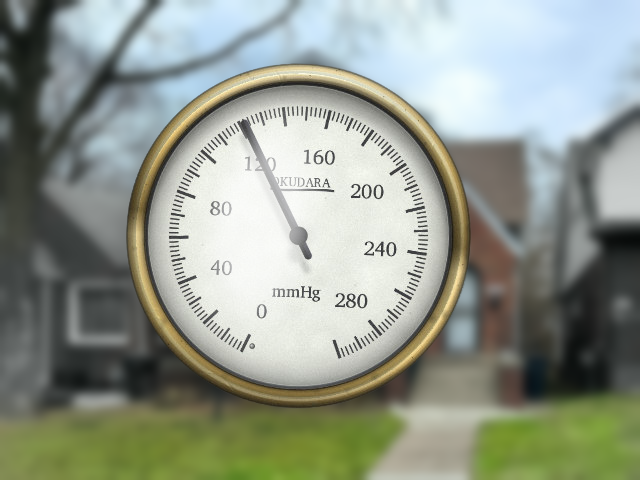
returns 122,mmHg
